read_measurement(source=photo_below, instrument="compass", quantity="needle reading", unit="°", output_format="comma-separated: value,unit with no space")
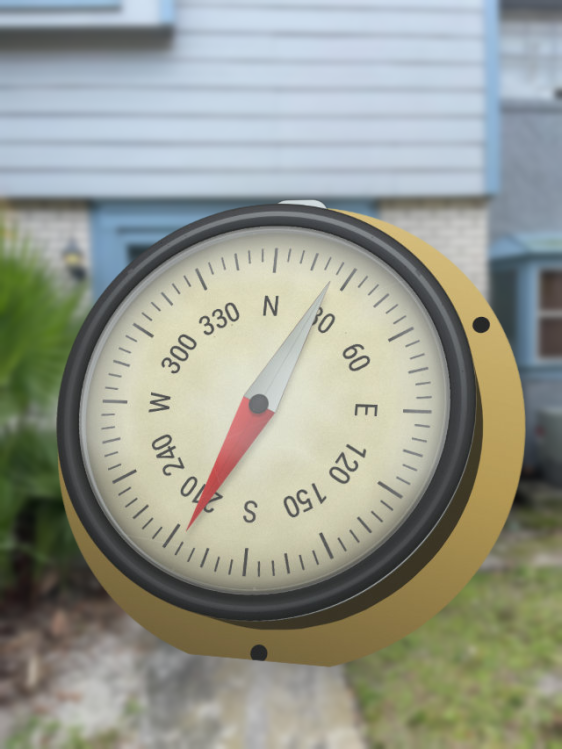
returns 205,°
